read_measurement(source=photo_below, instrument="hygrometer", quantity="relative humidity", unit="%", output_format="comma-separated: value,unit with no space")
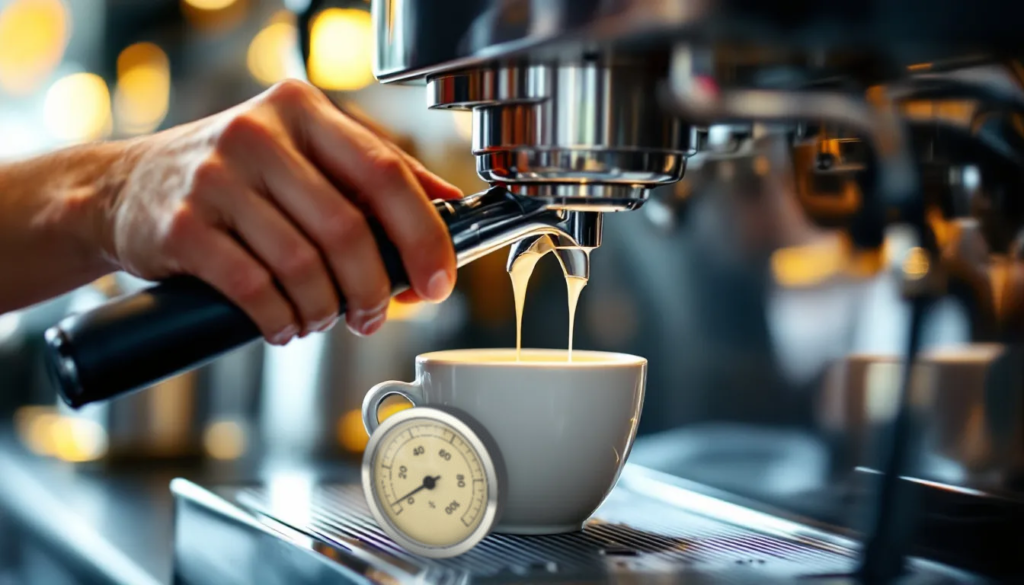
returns 4,%
